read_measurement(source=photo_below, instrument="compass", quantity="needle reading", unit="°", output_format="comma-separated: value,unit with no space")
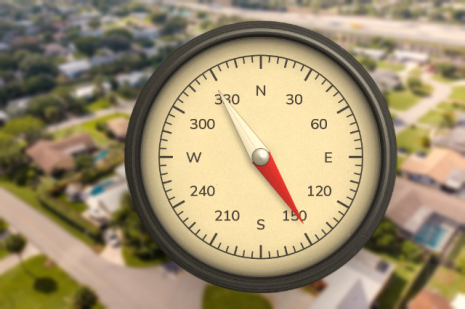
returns 147.5,°
